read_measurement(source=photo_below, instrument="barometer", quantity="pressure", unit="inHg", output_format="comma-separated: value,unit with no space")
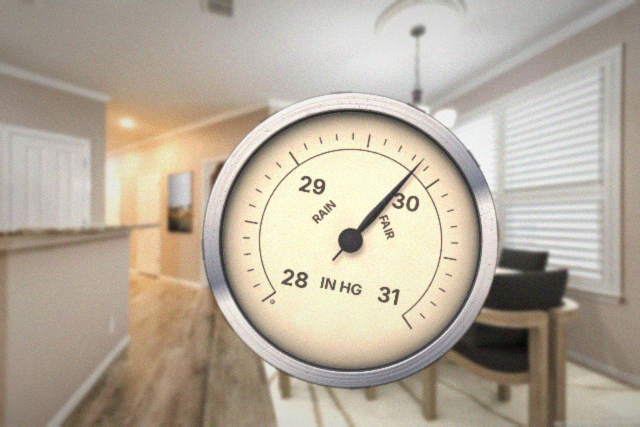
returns 29.85,inHg
